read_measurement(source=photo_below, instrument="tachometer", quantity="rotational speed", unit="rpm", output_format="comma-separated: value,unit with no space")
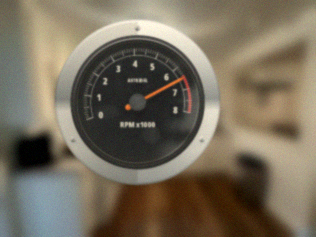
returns 6500,rpm
